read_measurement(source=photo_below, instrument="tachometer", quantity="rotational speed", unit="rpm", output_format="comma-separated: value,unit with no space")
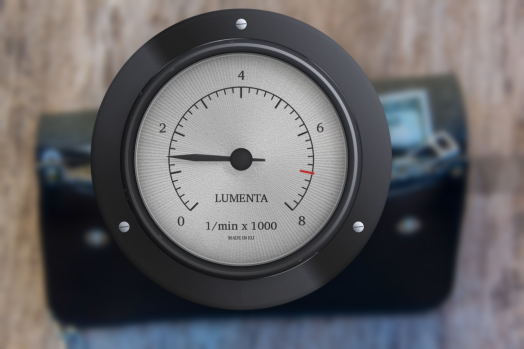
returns 1400,rpm
